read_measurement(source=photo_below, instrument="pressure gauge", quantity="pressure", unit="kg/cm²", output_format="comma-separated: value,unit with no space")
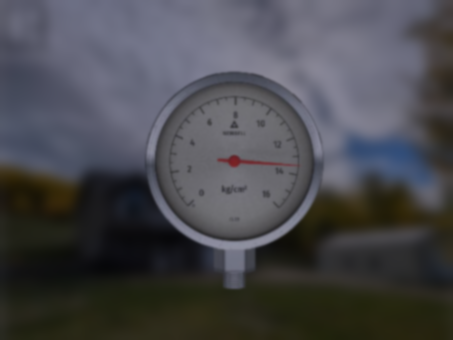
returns 13.5,kg/cm²
